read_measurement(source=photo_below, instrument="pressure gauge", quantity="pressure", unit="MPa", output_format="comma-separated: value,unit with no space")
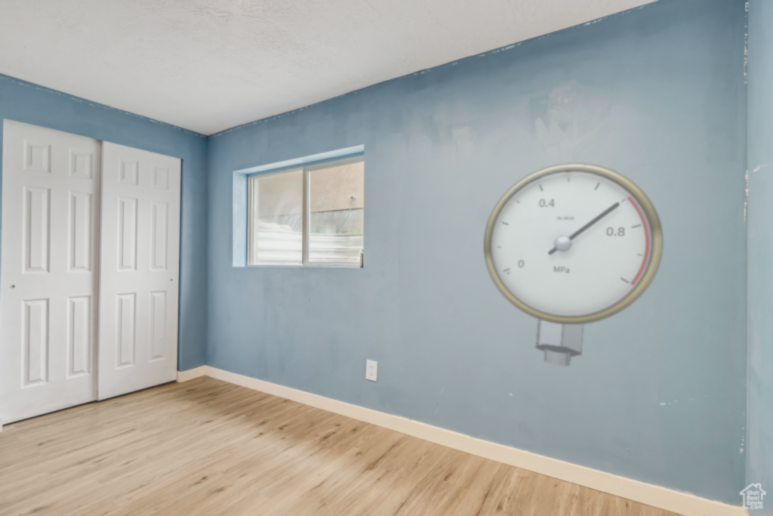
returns 0.7,MPa
